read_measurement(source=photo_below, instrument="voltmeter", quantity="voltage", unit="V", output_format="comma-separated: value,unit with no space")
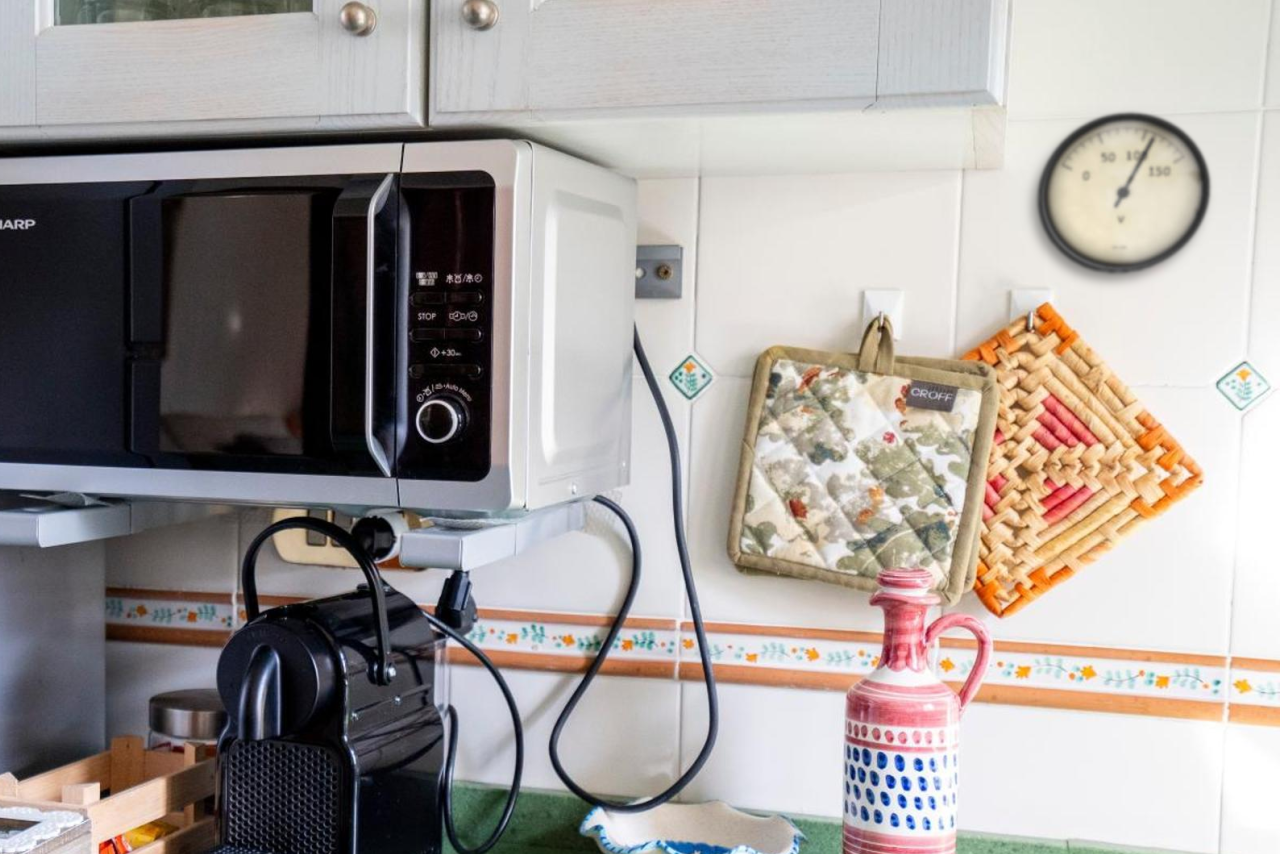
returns 110,V
